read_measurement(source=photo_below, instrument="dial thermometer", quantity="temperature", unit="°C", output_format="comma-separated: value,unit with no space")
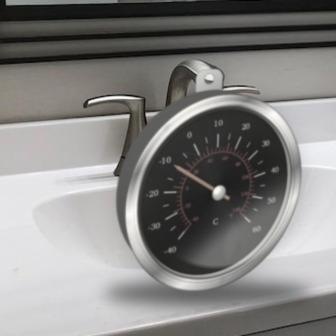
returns -10,°C
